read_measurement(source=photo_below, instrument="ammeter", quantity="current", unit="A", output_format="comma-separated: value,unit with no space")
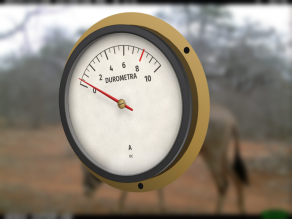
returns 0.5,A
